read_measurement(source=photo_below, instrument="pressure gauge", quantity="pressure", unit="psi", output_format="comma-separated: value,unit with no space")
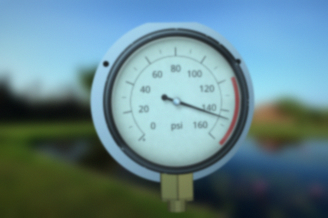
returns 145,psi
